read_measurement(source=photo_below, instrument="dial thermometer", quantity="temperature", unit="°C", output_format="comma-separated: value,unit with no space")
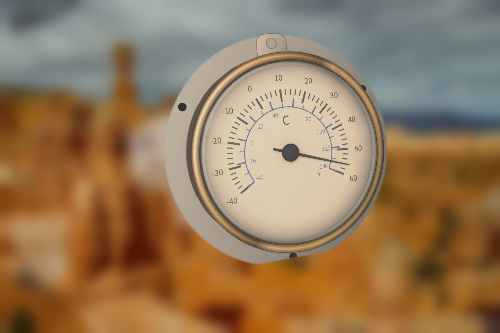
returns 56,°C
